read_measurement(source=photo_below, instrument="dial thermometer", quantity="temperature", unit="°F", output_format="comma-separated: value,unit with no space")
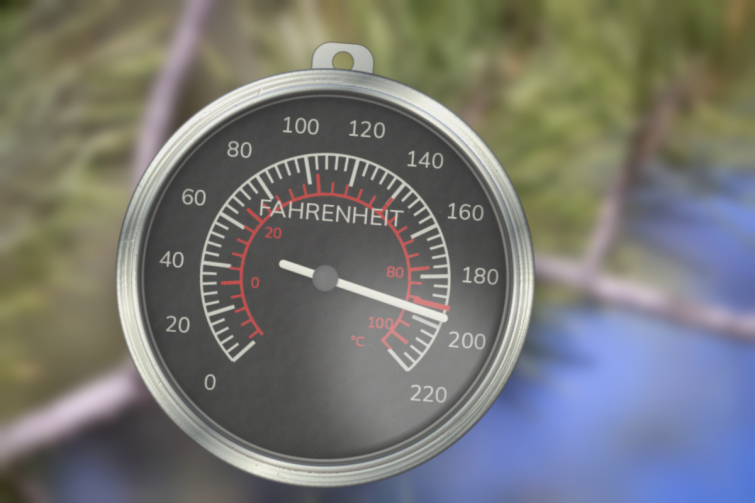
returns 196,°F
